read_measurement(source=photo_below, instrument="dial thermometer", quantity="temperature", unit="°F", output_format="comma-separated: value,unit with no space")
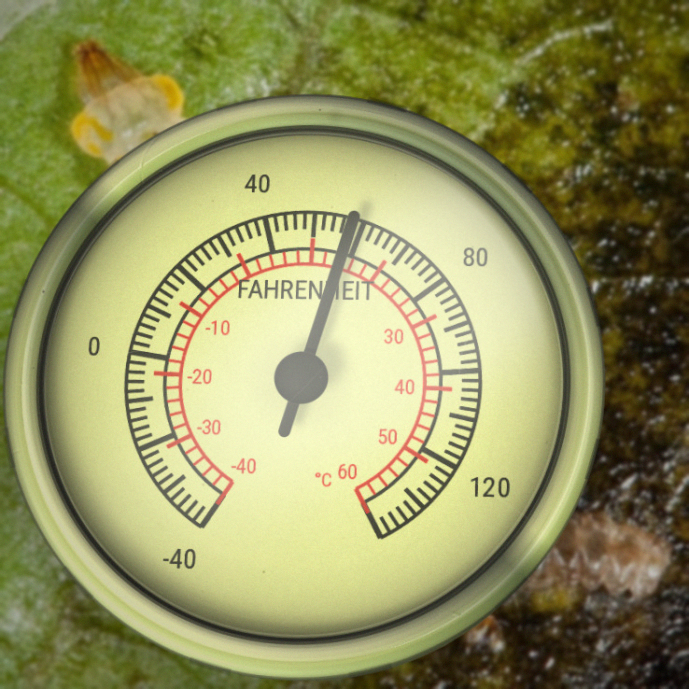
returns 58,°F
